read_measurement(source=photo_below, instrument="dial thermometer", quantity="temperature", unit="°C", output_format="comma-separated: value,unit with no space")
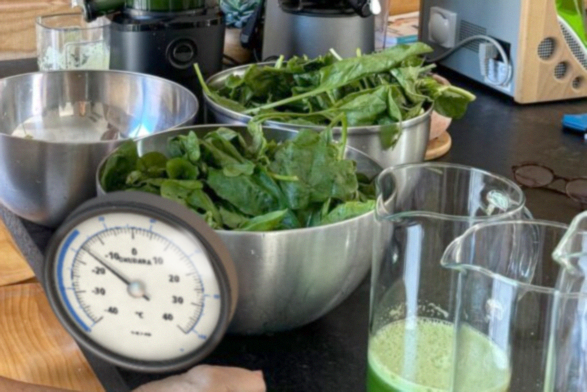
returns -15,°C
